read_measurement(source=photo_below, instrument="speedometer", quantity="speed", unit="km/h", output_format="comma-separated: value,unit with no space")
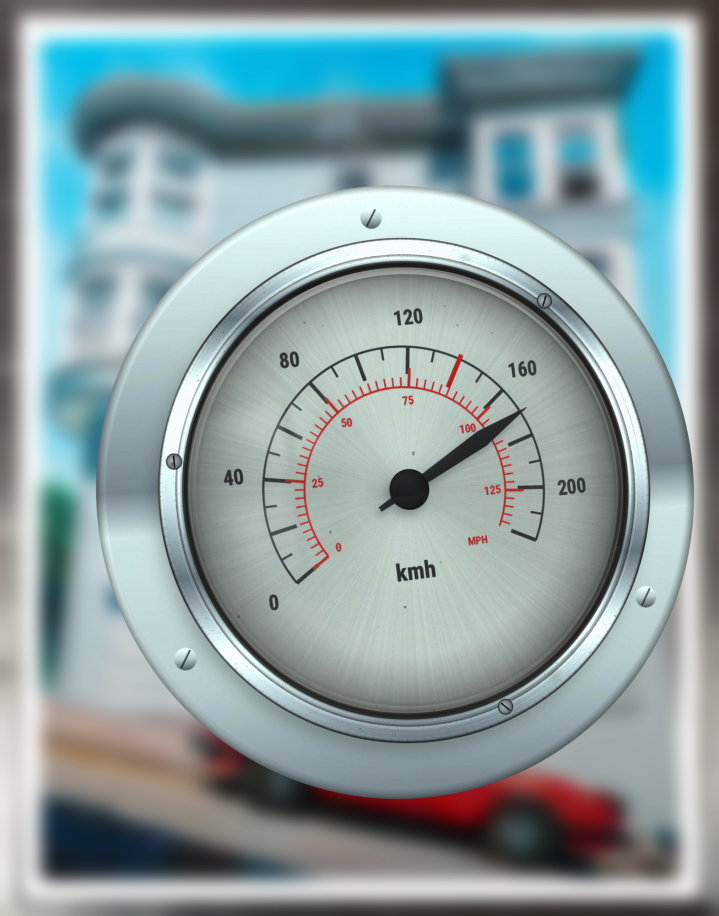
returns 170,km/h
